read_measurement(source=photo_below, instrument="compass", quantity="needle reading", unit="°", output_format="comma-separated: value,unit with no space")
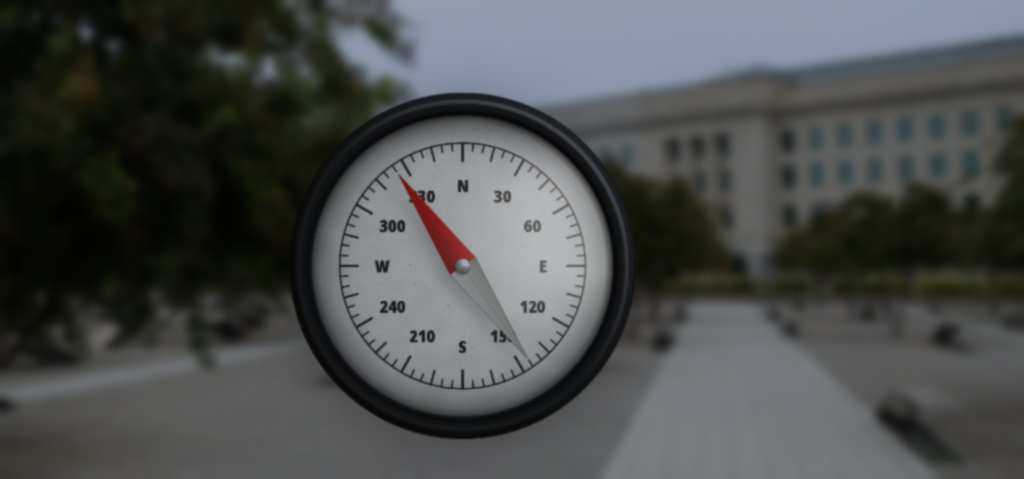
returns 325,°
